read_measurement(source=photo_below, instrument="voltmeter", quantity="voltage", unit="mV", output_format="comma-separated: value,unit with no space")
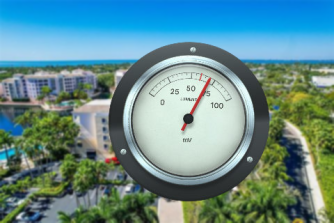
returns 70,mV
